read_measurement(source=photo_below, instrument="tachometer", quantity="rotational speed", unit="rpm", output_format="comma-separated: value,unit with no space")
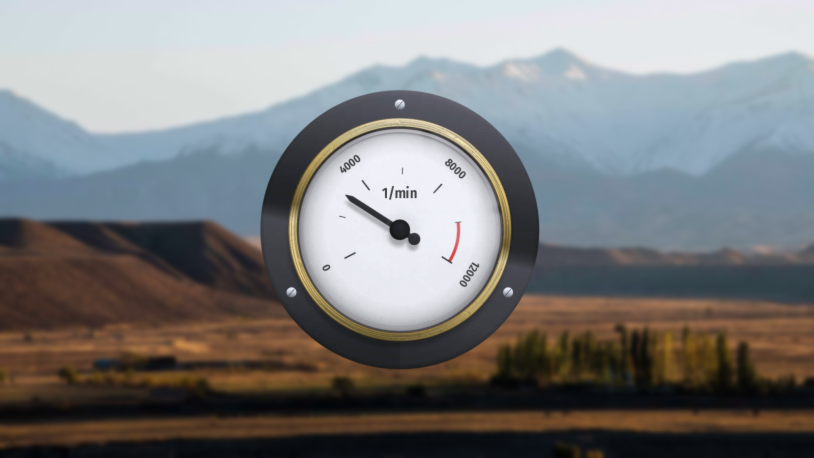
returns 3000,rpm
